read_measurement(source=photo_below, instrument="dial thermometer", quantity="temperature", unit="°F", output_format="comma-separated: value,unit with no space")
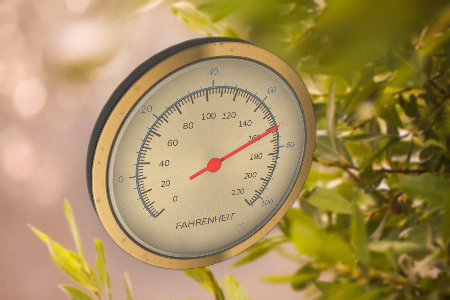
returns 160,°F
